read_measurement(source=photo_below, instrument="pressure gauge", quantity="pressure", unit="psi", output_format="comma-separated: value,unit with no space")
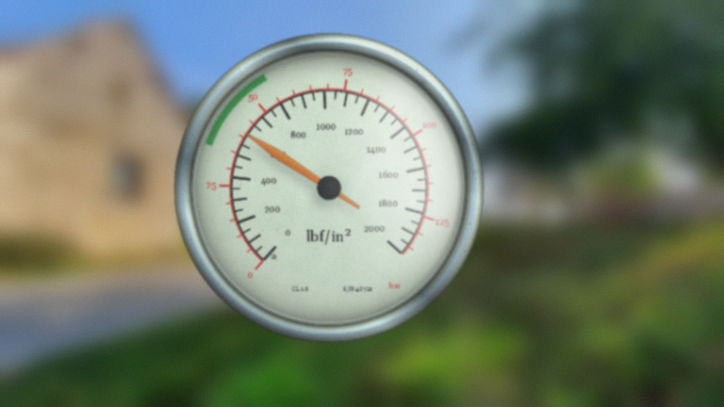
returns 600,psi
